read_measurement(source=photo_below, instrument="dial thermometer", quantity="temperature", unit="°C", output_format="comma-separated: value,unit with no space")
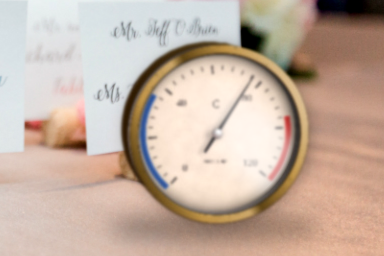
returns 76,°C
